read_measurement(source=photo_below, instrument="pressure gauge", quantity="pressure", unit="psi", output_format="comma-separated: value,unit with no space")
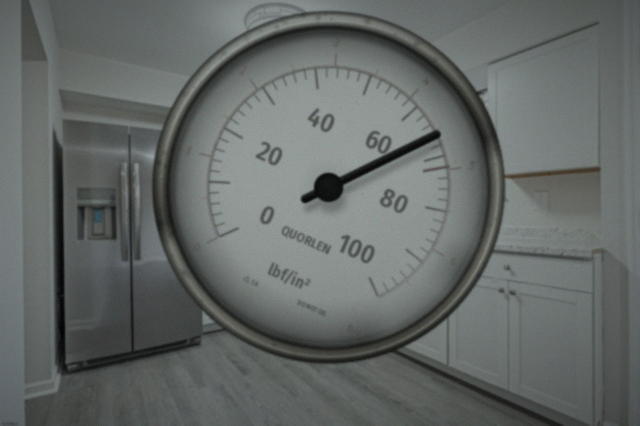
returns 66,psi
